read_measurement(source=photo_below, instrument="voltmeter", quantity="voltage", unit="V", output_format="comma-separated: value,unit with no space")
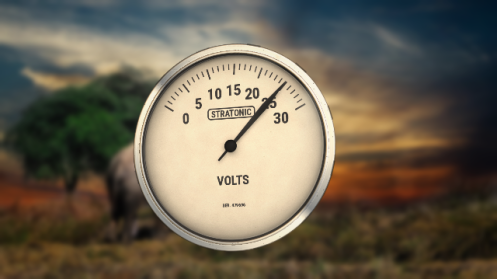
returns 25,V
